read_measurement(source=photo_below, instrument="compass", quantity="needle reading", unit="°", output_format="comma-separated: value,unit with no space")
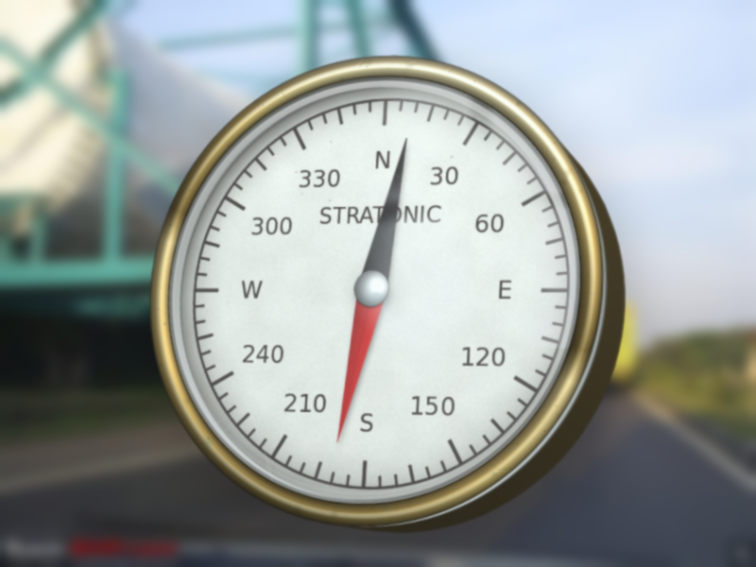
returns 190,°
